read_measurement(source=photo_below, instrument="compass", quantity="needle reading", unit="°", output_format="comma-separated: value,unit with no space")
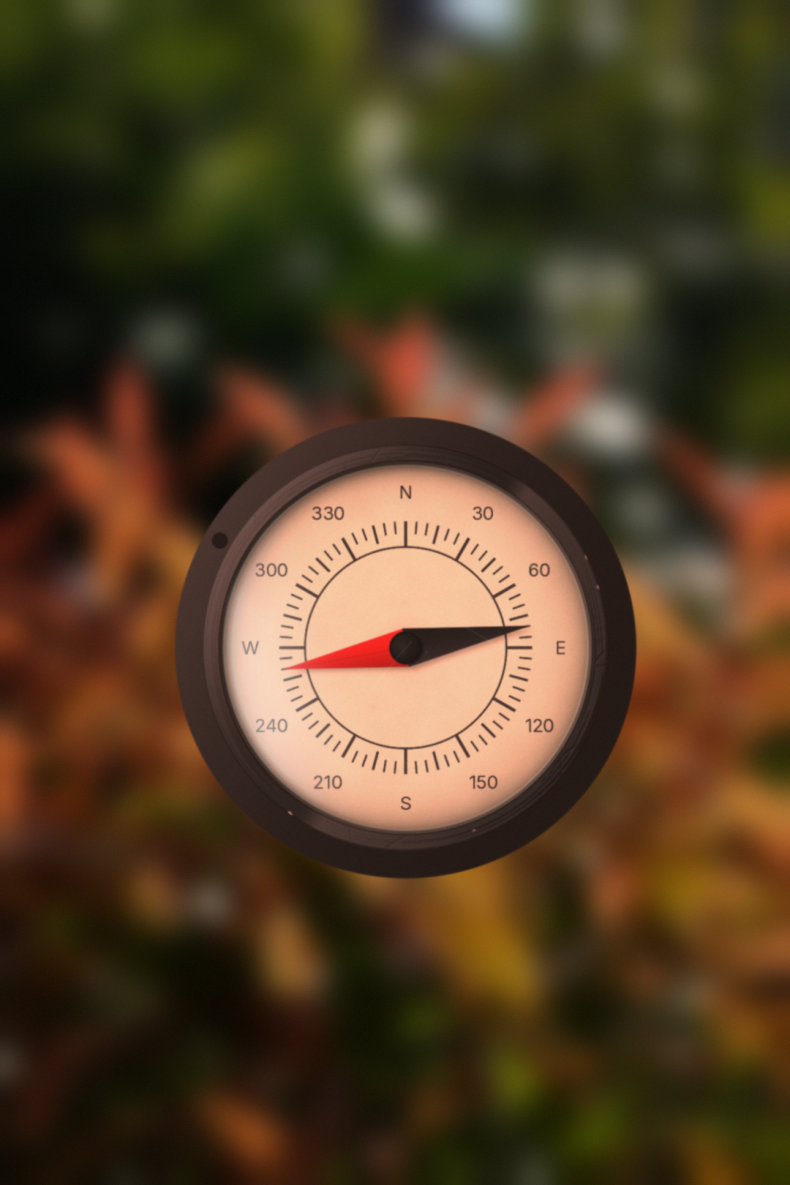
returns 260,°
